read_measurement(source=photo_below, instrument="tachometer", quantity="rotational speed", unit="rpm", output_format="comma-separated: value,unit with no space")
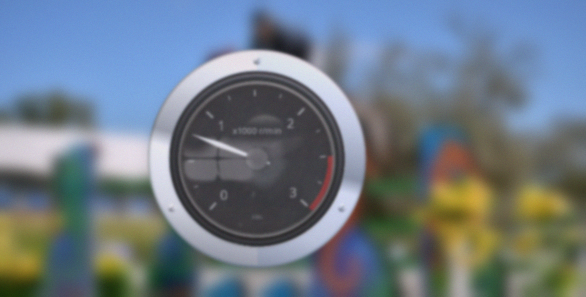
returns 750,rpm
